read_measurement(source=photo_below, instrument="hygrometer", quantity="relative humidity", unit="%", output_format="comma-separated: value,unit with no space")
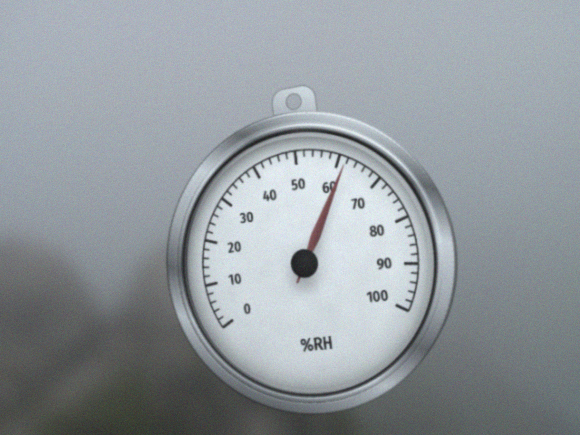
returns 62,%
